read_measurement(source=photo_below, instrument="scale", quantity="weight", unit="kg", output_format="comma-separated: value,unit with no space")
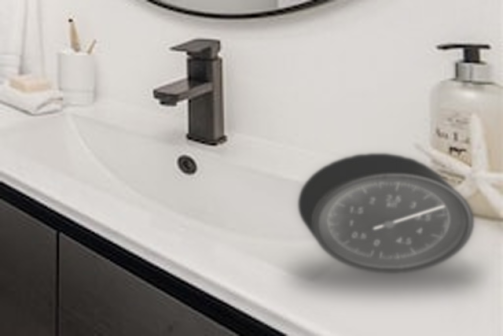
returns 3.25,kg
